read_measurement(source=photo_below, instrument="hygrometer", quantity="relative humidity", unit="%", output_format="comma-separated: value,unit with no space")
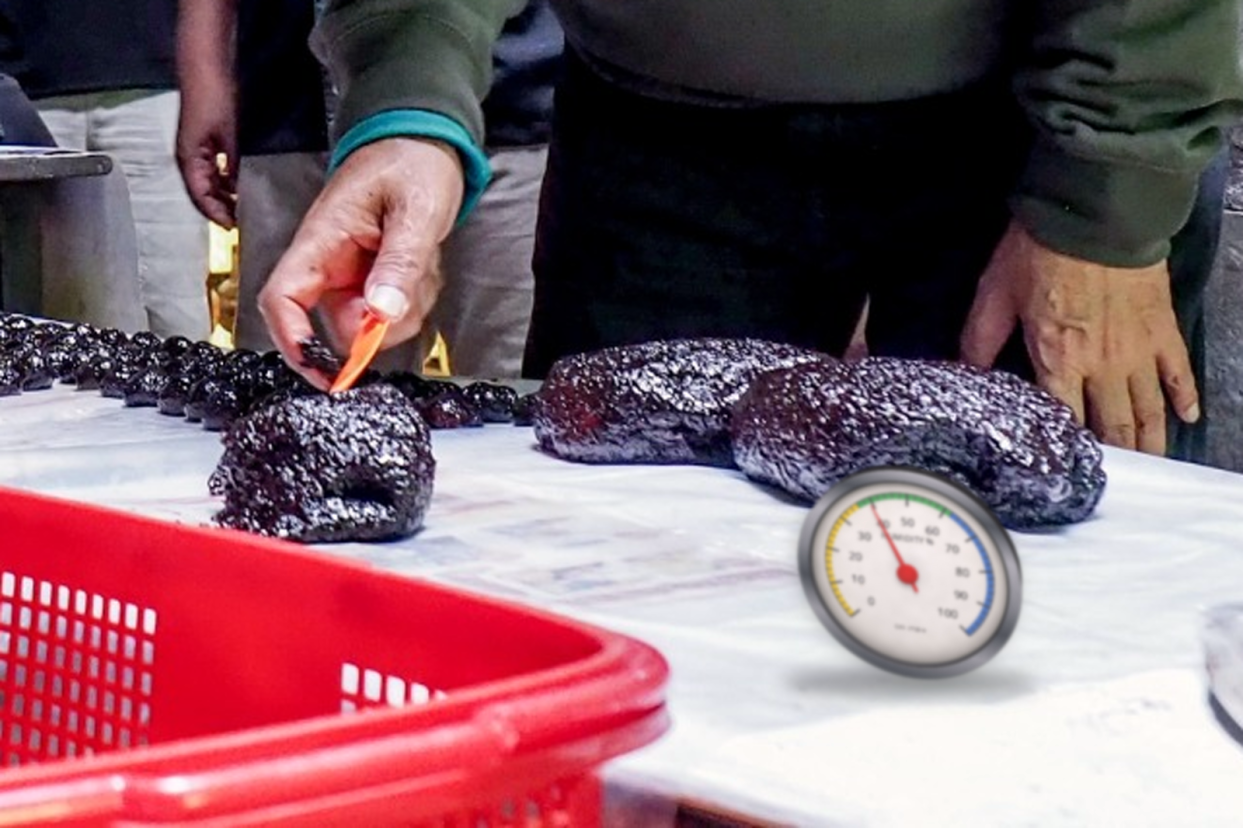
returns 40,%
